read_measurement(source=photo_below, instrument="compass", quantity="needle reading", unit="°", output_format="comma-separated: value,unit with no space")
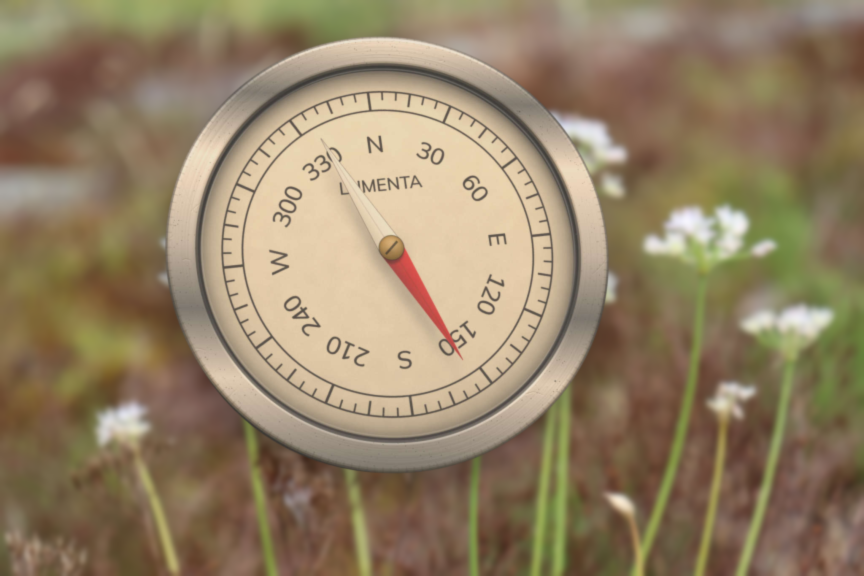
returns 155,°
